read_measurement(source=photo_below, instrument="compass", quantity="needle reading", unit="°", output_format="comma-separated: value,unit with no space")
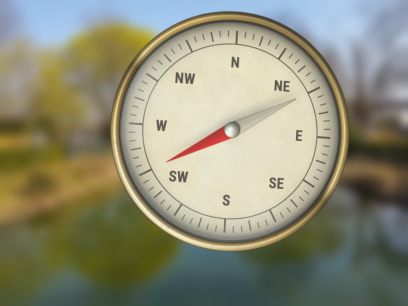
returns 240,°
